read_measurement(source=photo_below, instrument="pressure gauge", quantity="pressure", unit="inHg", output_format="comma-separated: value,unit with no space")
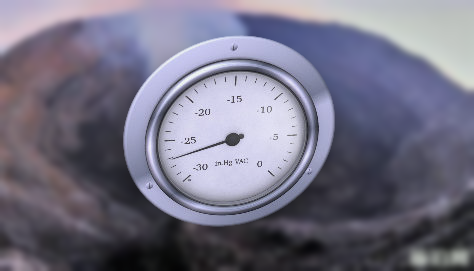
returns -27,inHg
